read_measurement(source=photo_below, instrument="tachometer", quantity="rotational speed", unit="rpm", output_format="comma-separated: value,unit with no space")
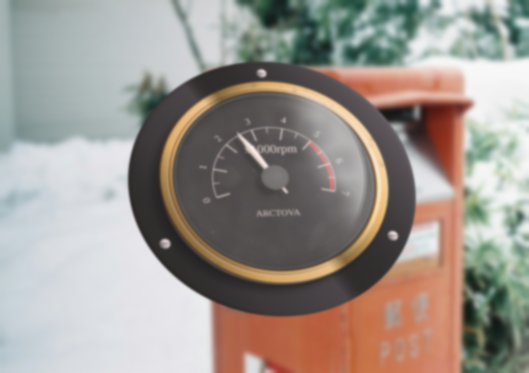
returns 2500,rpm
